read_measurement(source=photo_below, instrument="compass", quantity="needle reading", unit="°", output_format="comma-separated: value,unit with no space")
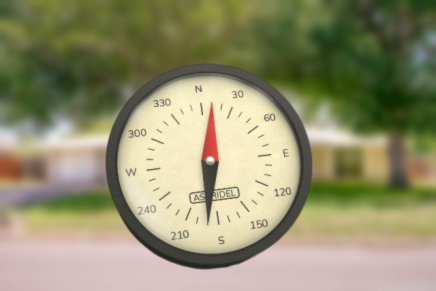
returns 10,°
